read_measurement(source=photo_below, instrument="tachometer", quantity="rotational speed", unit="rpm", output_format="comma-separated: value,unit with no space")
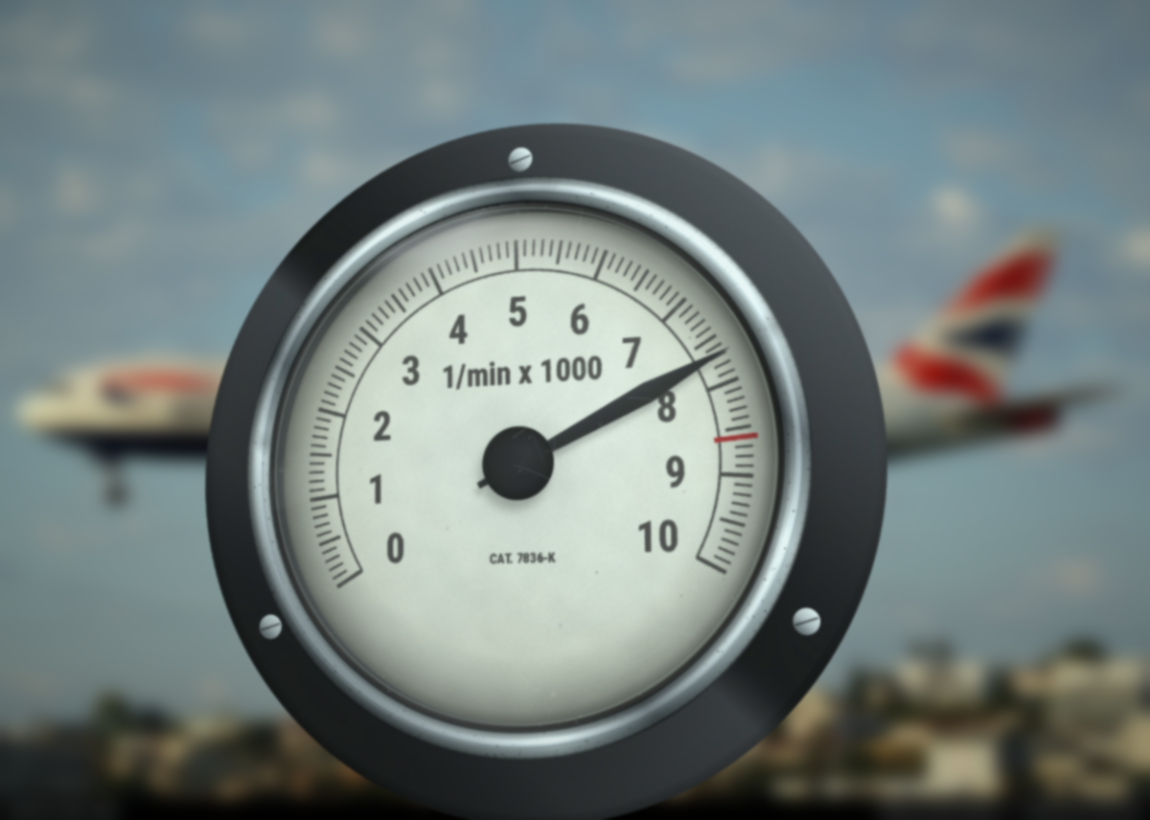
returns 7700,rpm
